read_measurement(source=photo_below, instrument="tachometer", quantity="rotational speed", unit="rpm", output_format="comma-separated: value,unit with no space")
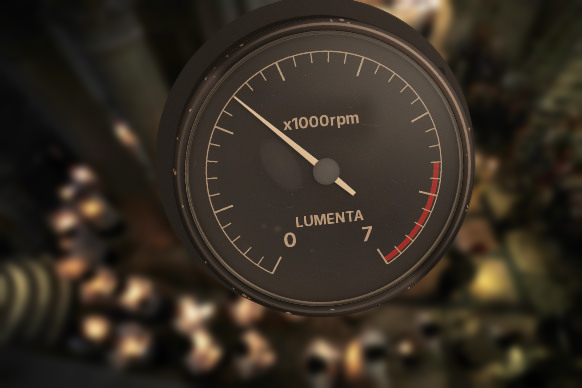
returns 2400,rpm
